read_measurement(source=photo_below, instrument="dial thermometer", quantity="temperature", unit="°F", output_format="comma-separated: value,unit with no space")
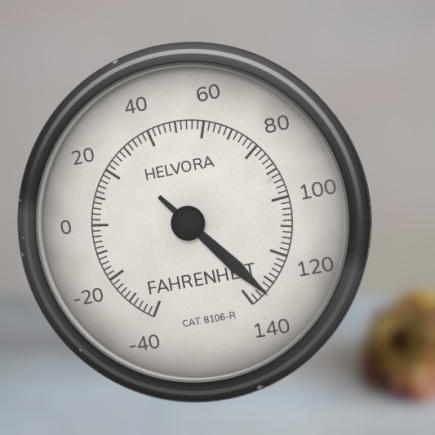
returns 134,°F
